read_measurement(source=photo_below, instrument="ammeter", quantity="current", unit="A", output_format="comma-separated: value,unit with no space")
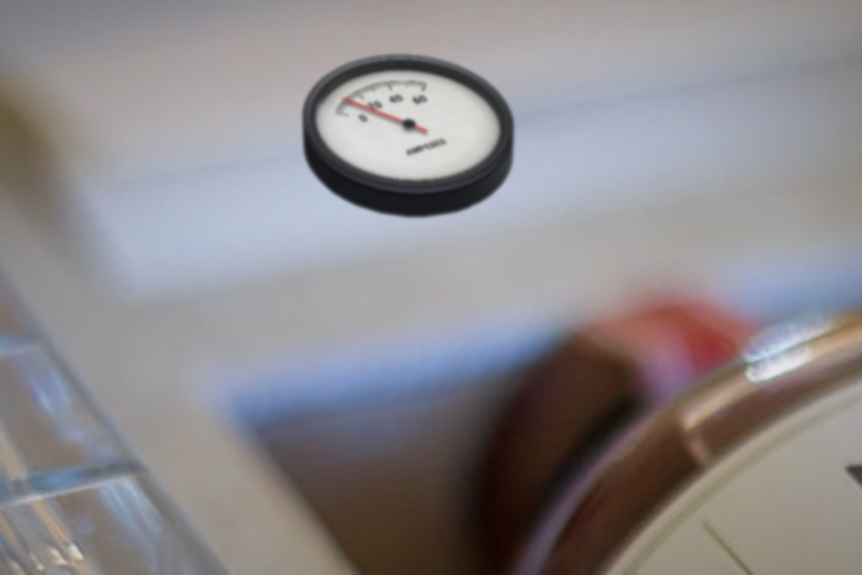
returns 10,A
